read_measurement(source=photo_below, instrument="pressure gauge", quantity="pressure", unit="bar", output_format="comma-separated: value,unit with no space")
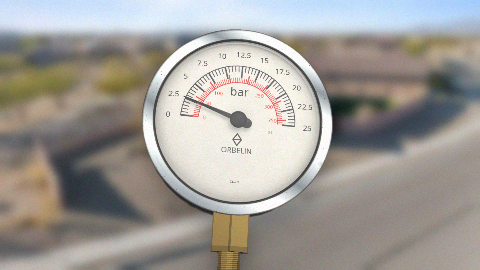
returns 2.5,bar
